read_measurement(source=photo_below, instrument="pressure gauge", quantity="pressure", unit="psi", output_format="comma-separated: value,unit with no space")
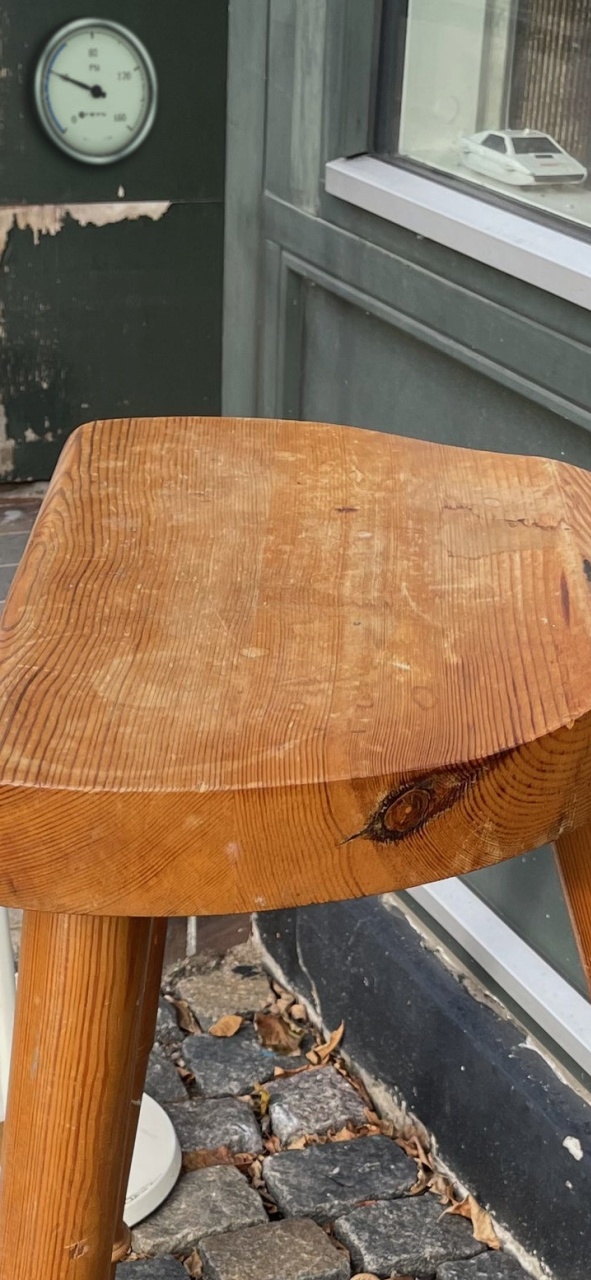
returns 40,psi
